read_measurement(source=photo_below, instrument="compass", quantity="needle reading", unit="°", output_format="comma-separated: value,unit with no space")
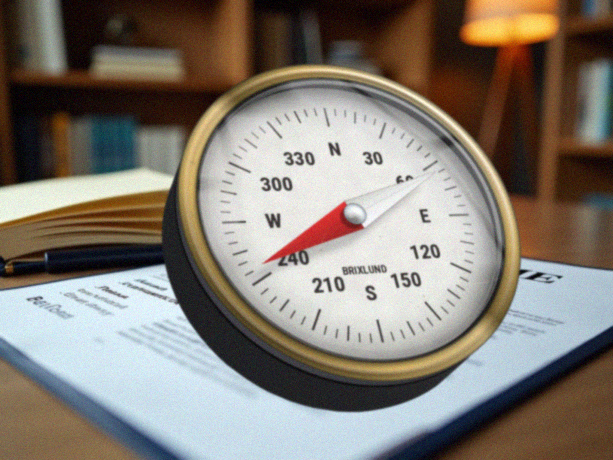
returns 245,°
